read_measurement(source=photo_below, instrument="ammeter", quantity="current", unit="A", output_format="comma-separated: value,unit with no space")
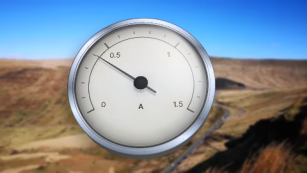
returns 0.4,A
